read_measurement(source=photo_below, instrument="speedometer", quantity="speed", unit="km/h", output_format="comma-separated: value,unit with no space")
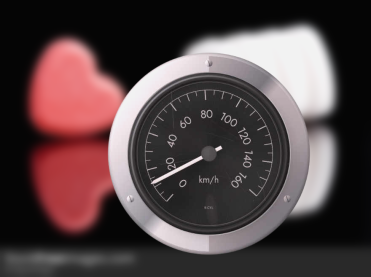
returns 12.5,km/h
